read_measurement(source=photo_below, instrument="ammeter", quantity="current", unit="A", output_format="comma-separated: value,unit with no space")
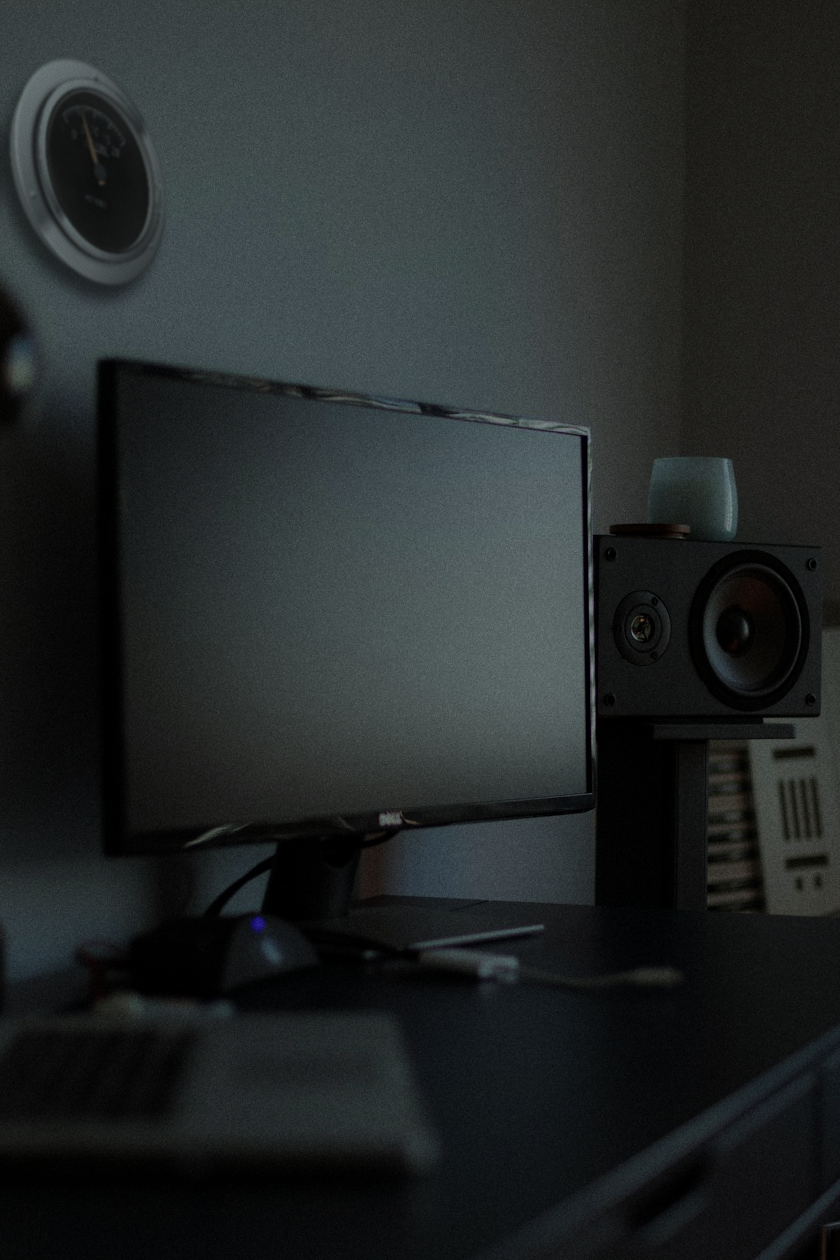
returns 5,A
